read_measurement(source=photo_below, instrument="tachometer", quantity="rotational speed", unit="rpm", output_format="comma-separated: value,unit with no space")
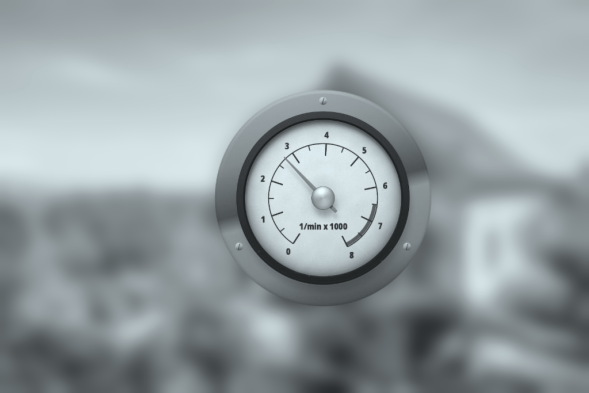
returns 2750,rpm
